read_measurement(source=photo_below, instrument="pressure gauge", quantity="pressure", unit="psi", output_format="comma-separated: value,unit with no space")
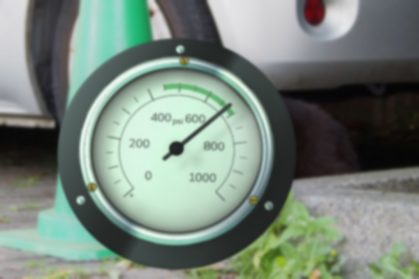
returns 675,psi
